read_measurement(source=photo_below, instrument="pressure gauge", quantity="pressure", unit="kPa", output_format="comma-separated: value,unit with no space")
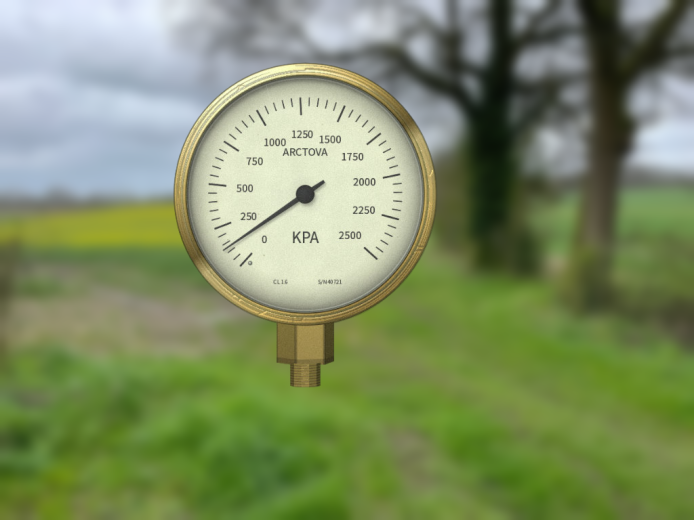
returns 125,kPa
